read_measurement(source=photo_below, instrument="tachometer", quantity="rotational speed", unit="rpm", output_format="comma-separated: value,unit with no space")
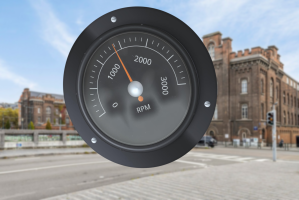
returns 1400,rpm
